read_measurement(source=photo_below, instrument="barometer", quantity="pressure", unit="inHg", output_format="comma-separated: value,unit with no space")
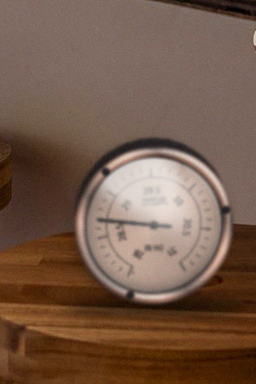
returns 28.7,inHg
